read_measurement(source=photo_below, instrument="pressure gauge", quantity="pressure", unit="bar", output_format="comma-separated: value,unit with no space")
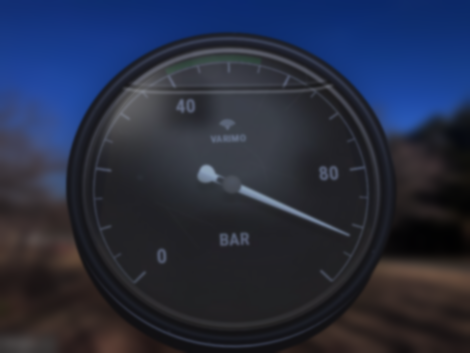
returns 92.5,bar
